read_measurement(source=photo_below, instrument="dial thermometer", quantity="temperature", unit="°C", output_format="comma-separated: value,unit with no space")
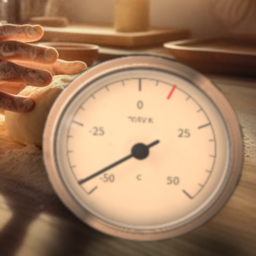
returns -45,°C
